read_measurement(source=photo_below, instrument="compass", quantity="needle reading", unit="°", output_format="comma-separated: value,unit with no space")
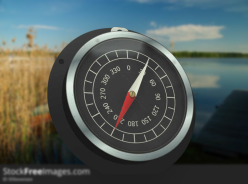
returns 210,°
